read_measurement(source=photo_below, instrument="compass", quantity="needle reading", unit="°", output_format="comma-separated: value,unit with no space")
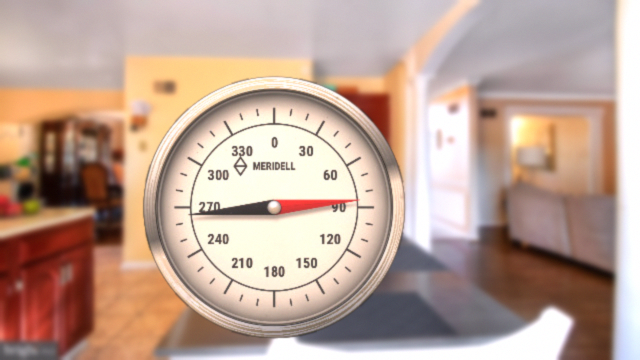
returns 85,°
